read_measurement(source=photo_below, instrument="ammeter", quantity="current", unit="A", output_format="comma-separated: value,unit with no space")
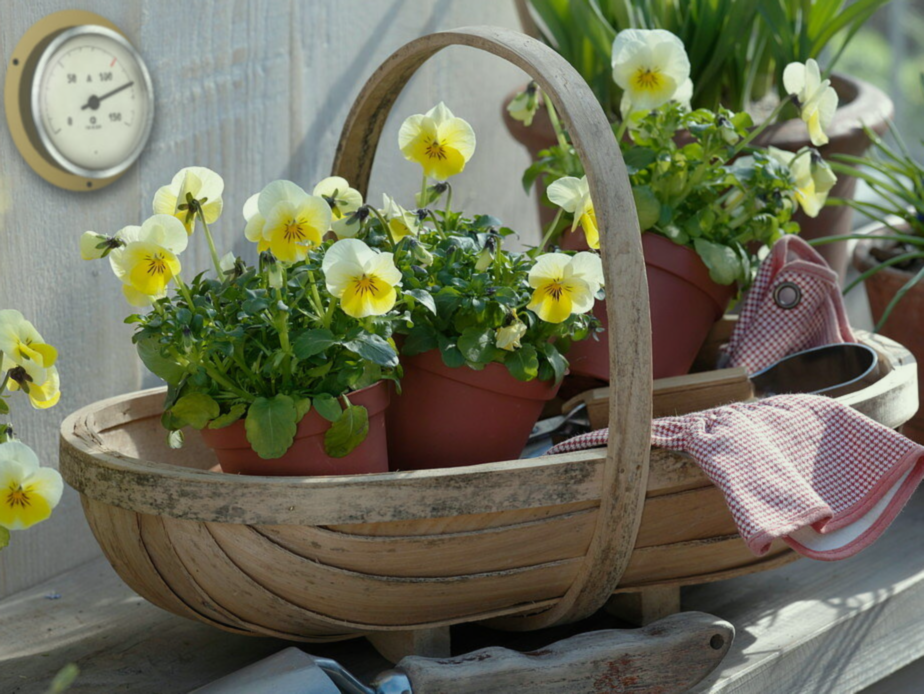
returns 120,A
